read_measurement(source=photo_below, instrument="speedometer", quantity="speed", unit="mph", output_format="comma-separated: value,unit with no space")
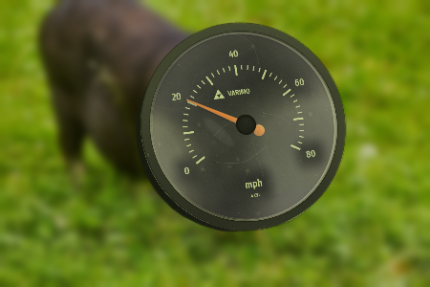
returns 20,mph
